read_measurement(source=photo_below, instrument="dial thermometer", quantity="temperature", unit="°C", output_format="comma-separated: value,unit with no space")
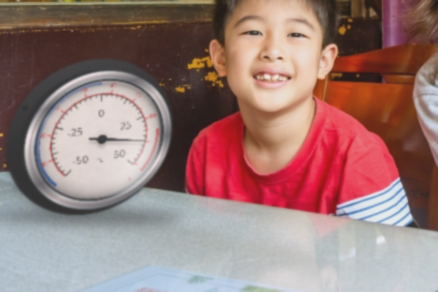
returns 37.5,°C
